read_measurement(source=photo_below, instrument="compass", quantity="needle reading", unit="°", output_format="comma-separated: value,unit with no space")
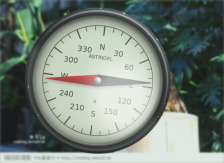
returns 265,°
